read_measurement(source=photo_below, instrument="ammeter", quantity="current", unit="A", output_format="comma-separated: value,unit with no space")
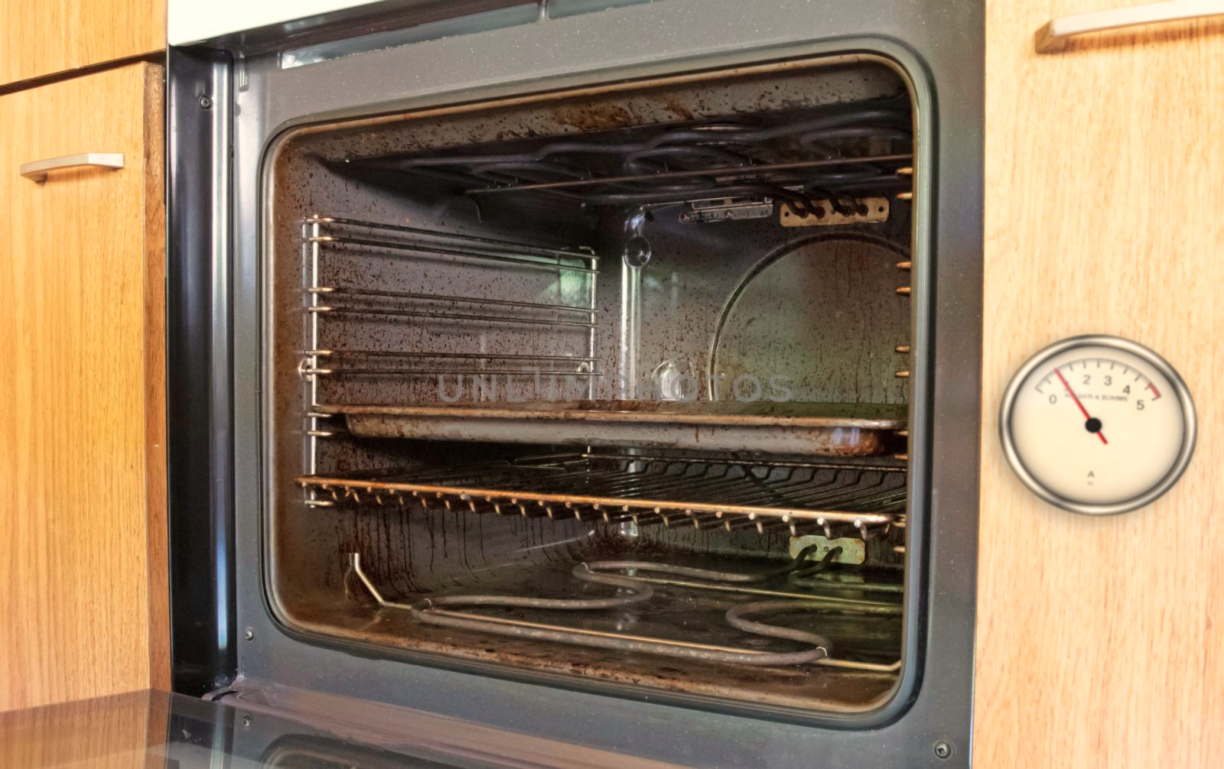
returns 1,A
